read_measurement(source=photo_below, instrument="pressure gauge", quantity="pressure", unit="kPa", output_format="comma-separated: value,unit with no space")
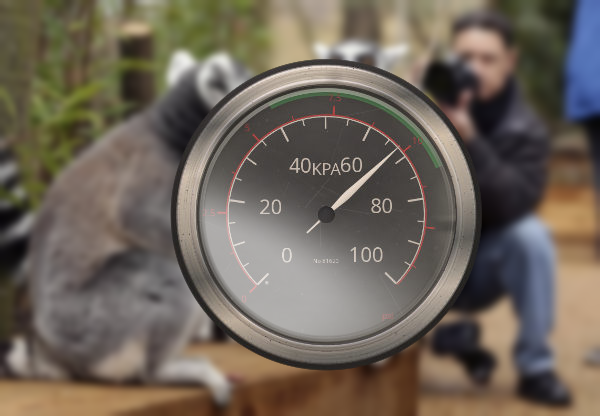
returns 67.5,kPa
